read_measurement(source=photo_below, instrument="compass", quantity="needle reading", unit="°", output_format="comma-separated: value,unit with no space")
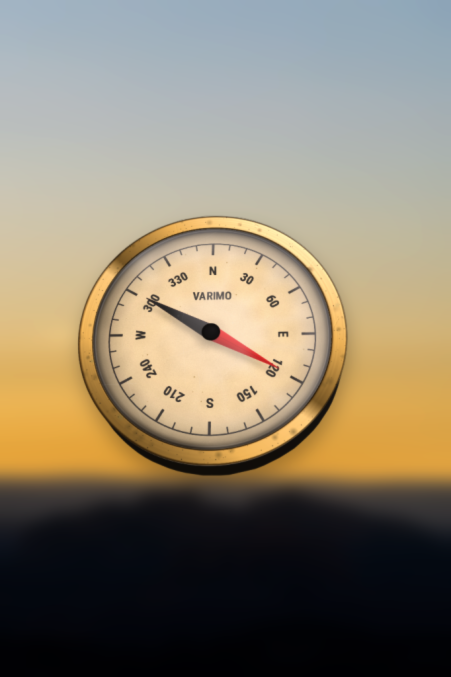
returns 120,°
